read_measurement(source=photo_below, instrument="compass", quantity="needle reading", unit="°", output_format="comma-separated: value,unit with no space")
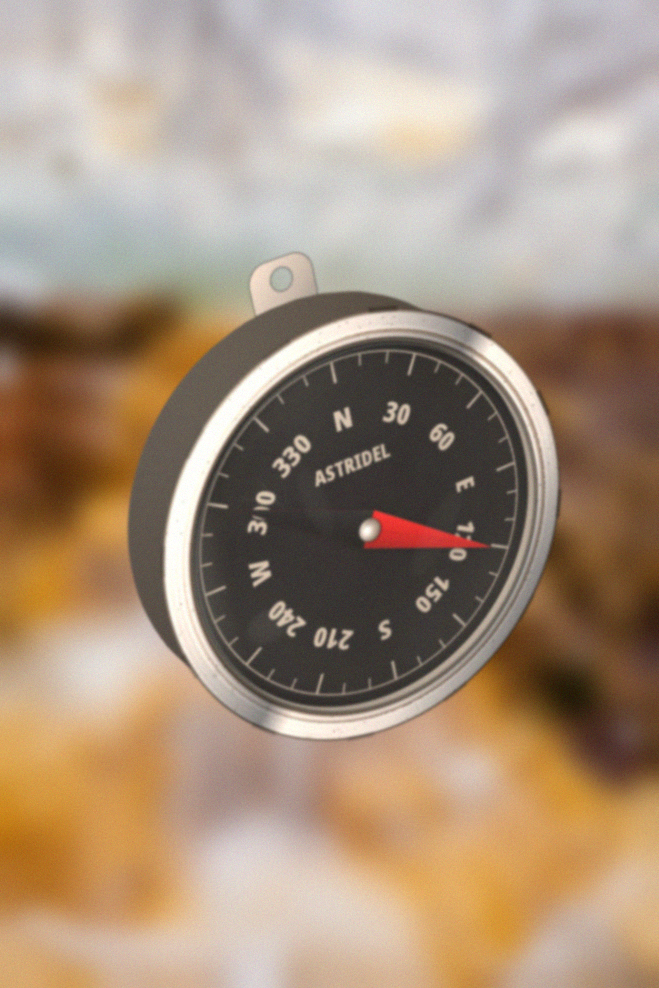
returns 120,°
